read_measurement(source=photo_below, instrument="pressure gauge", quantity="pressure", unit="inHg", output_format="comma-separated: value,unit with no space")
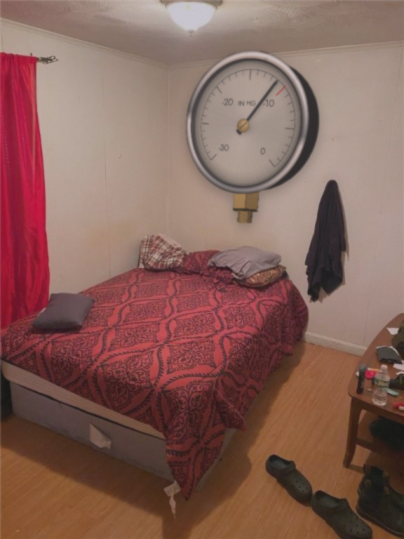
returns -11,inHg
